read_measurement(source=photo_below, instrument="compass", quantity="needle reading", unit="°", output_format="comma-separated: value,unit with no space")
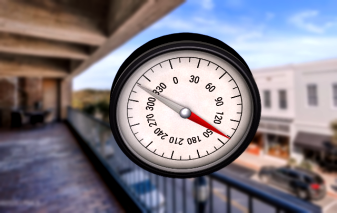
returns 140,°
